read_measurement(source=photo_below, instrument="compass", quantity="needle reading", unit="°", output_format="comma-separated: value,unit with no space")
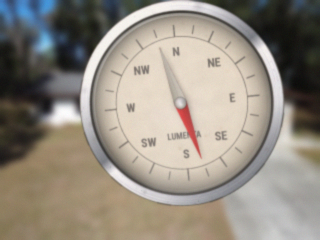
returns 165,°
